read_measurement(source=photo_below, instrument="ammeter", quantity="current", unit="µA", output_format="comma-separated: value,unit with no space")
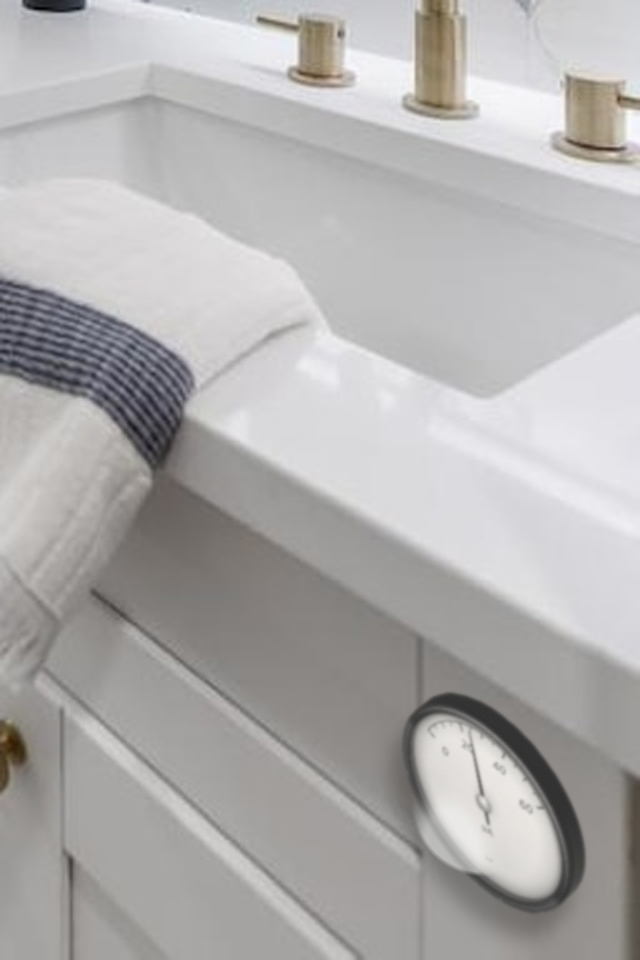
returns 25,µA
